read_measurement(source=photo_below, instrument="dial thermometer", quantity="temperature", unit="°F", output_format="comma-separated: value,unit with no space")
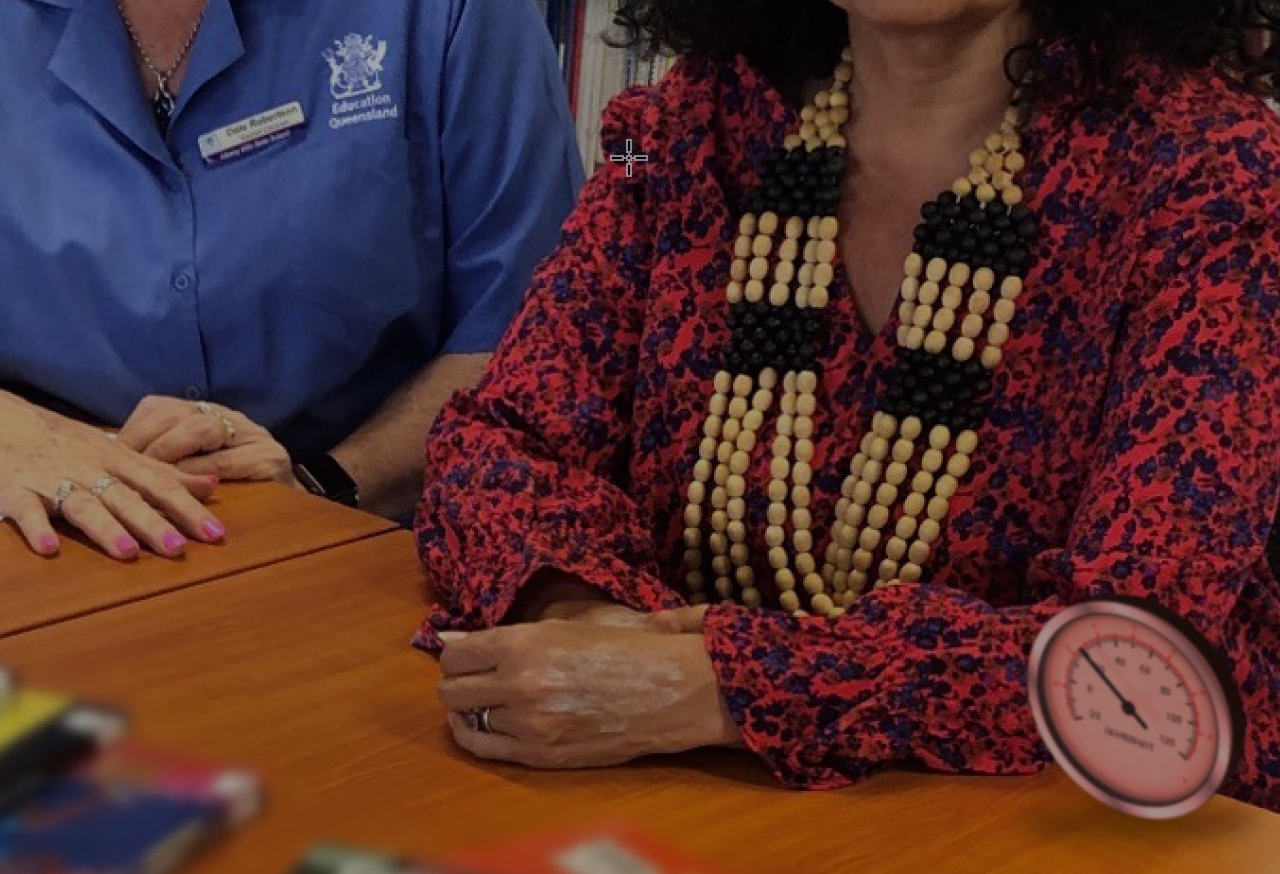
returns 20,°F
